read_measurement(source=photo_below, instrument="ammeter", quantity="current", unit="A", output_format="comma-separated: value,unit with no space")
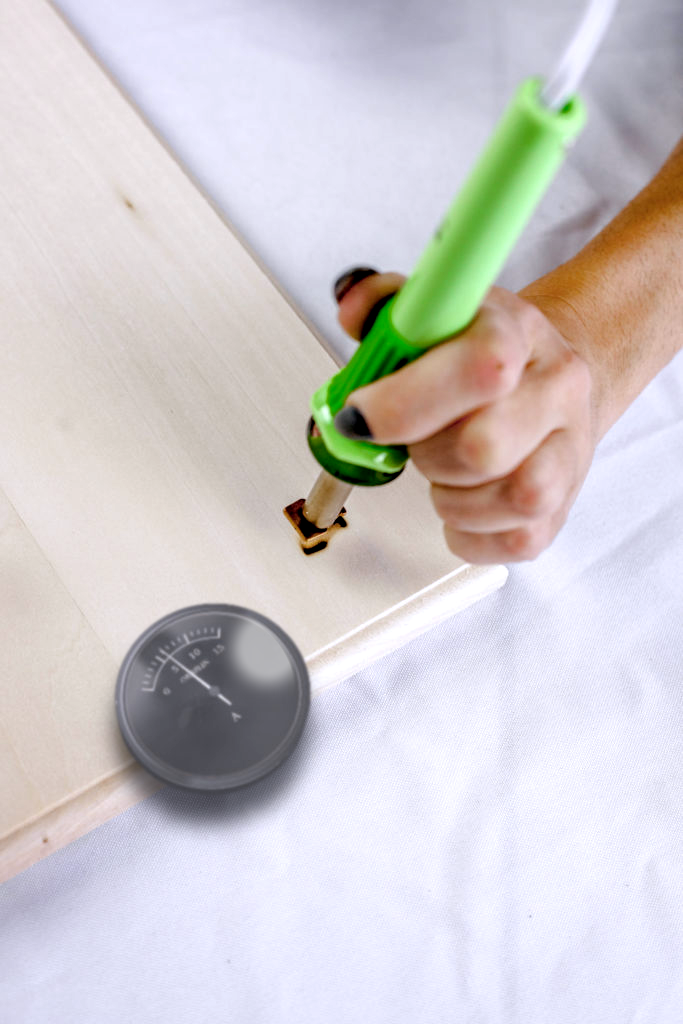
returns 6,A
